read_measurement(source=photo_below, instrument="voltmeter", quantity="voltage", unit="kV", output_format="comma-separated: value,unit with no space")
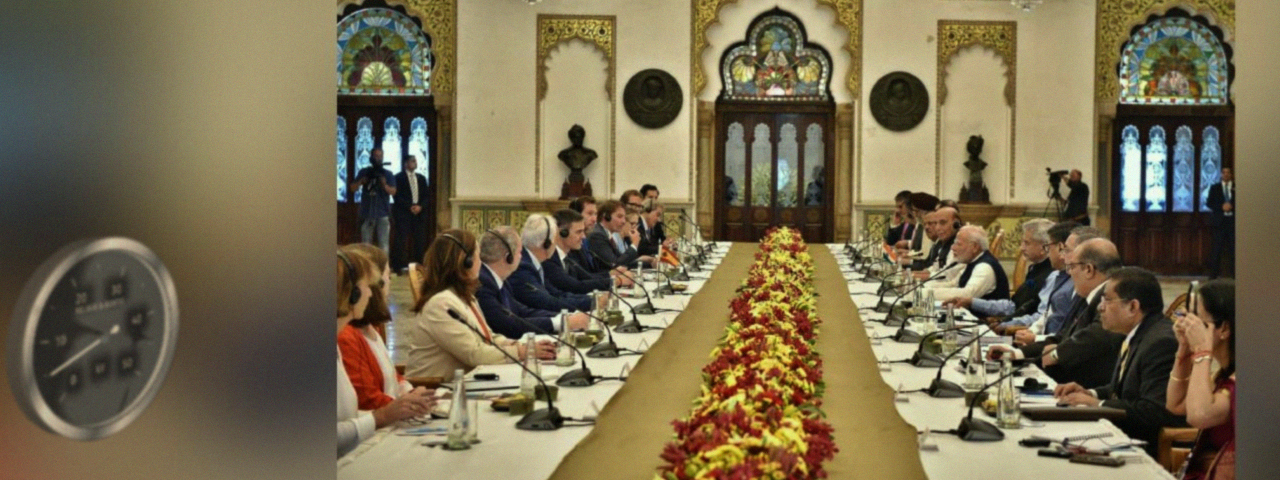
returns 5,kV
